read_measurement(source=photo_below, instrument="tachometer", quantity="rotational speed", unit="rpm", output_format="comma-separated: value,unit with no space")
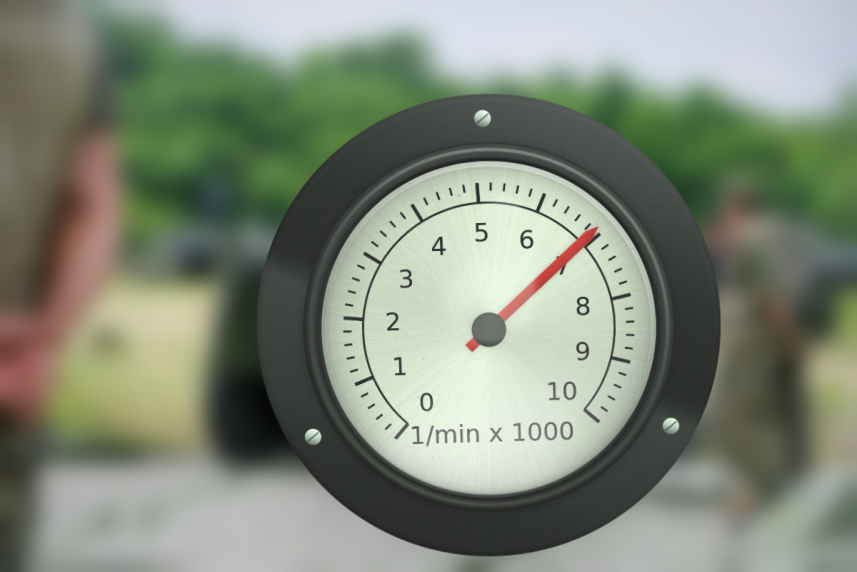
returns 6900,rpm
